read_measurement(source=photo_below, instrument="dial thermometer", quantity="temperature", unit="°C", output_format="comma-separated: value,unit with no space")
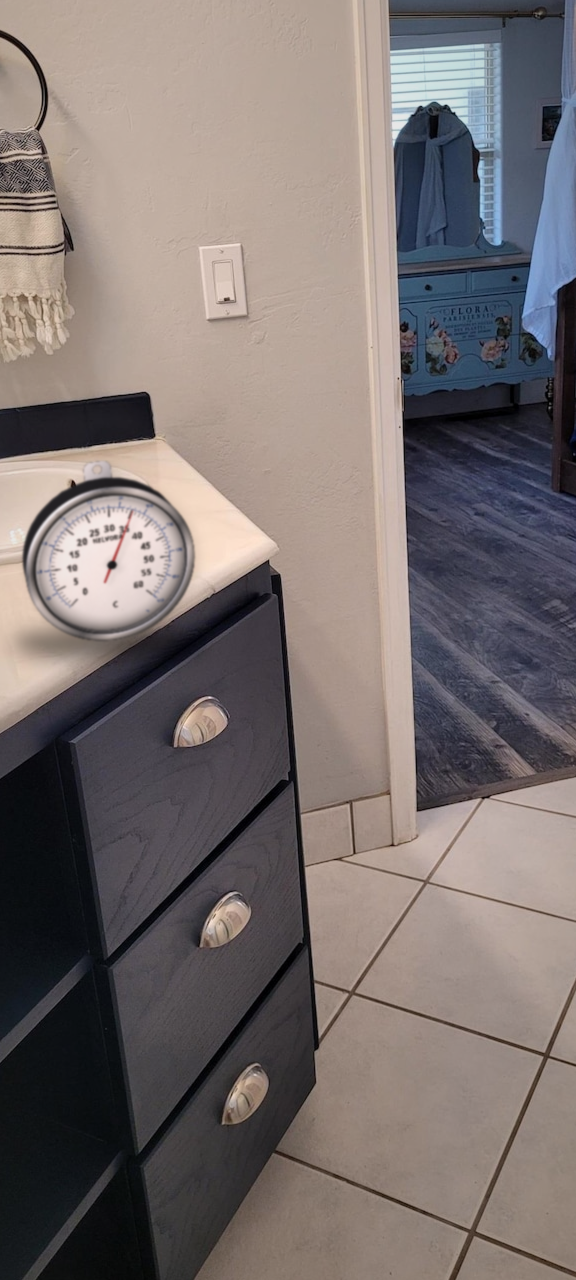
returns 35,°C
